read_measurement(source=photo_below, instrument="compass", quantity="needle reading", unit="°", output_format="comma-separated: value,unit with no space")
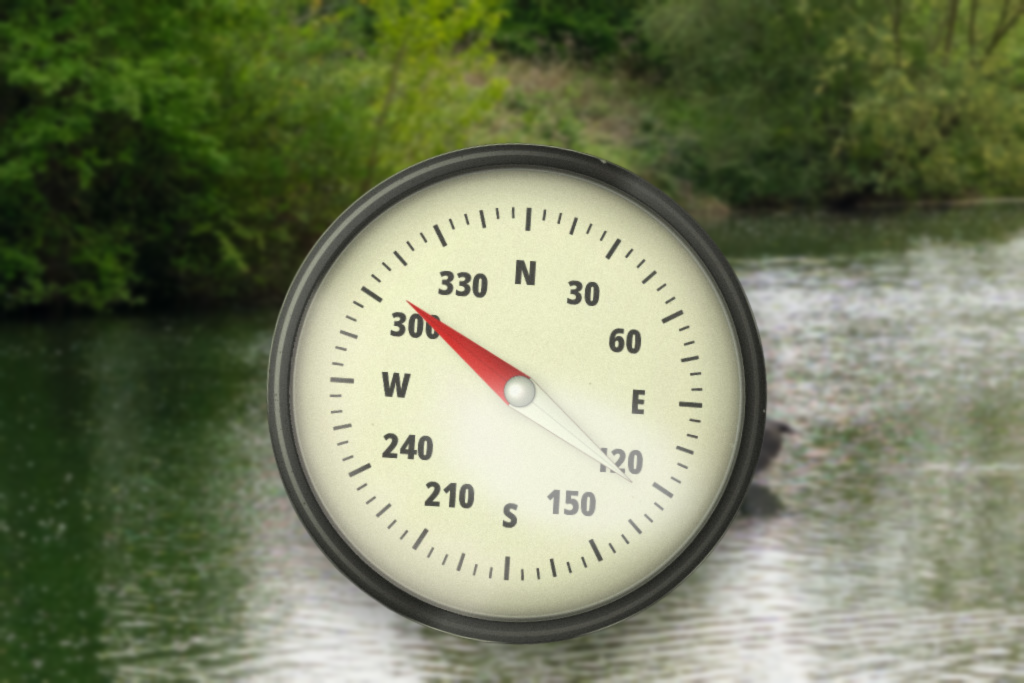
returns 305,°
